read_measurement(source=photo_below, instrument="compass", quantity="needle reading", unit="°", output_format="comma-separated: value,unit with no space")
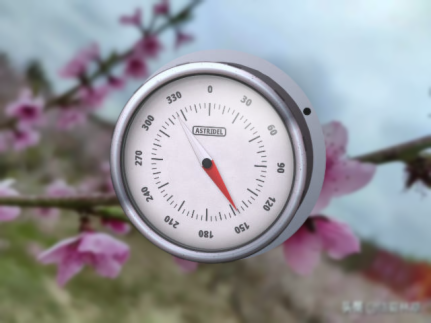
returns 145,°
